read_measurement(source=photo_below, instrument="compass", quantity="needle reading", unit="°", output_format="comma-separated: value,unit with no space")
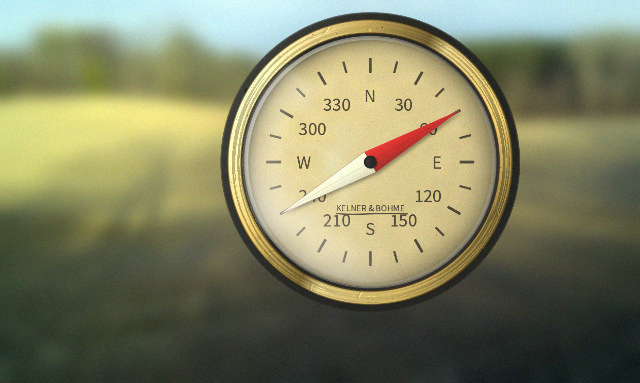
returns 60,°
